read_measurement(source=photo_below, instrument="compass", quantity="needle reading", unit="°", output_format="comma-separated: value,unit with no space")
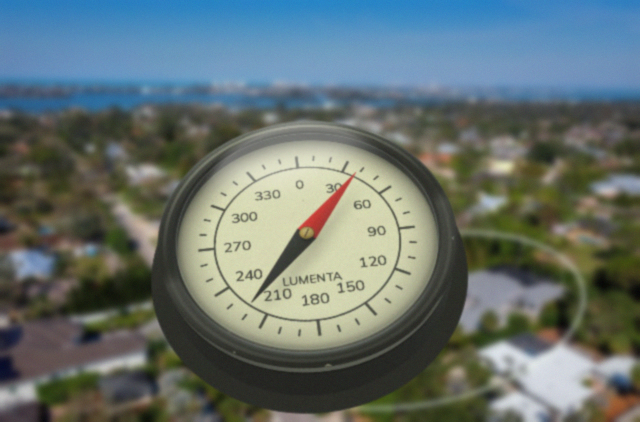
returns 40,°
